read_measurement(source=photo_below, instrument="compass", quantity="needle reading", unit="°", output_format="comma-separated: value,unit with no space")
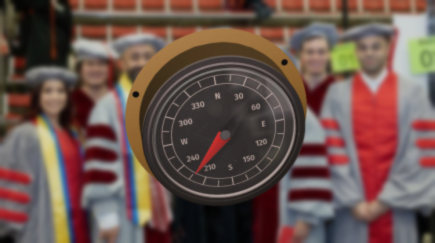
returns 225,°
